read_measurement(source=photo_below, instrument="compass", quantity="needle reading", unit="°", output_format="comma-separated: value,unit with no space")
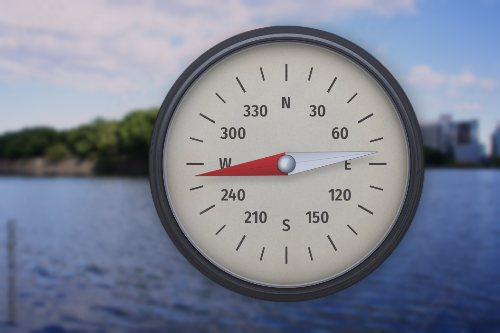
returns 262.5,°
